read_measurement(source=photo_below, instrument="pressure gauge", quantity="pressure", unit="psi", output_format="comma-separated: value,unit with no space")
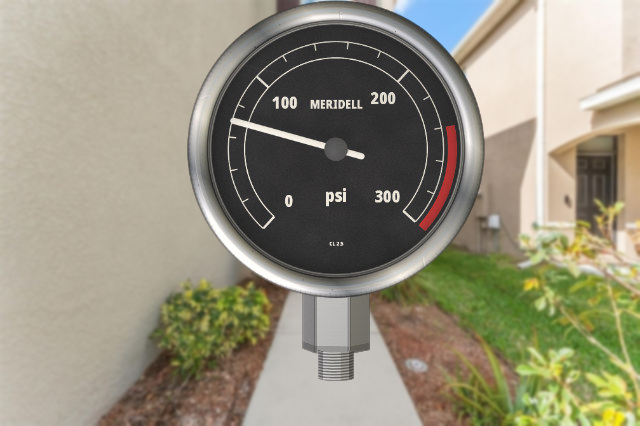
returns 70,psi
